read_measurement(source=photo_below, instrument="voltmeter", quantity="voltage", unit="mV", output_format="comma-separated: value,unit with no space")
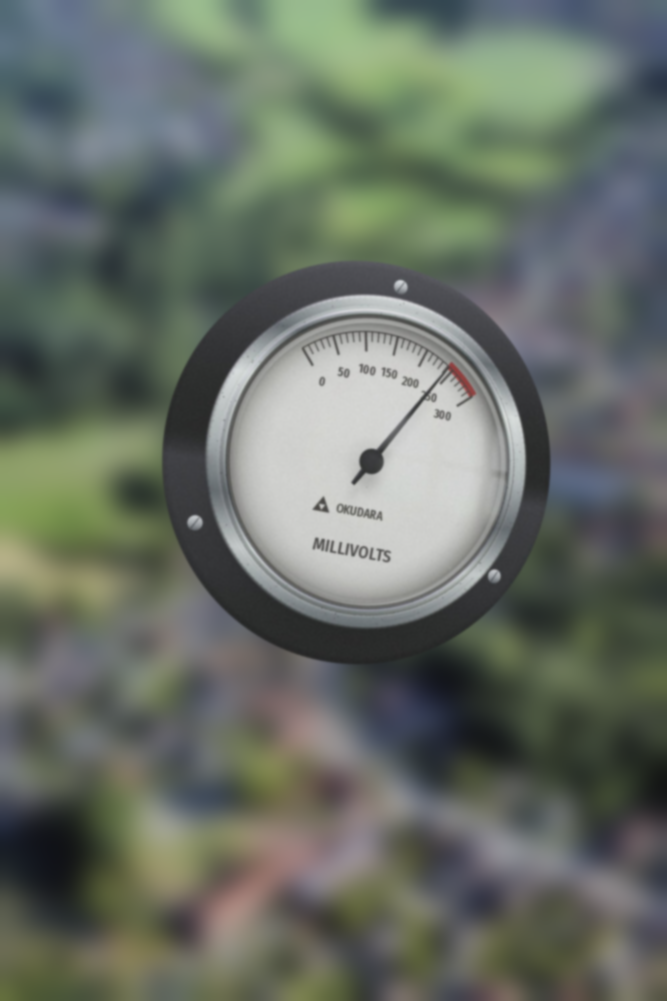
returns 240,mV
